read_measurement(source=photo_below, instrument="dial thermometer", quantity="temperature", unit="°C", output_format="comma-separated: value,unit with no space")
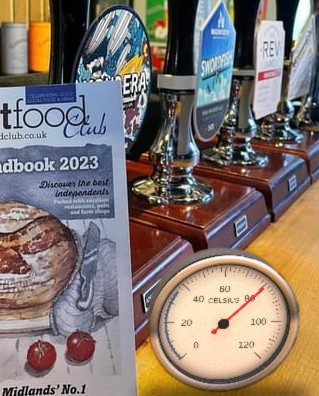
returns 80,°C
